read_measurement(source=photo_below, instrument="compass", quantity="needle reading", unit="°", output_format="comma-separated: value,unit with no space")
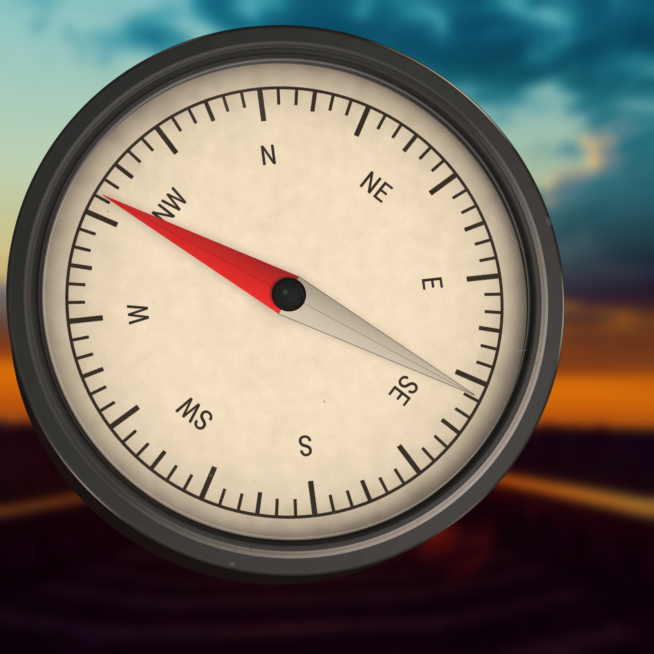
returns 305,°
